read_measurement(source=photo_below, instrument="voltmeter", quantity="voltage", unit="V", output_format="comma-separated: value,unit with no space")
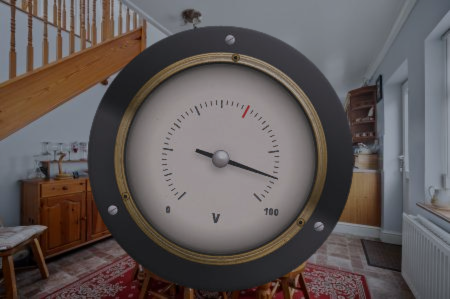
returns 90,V
